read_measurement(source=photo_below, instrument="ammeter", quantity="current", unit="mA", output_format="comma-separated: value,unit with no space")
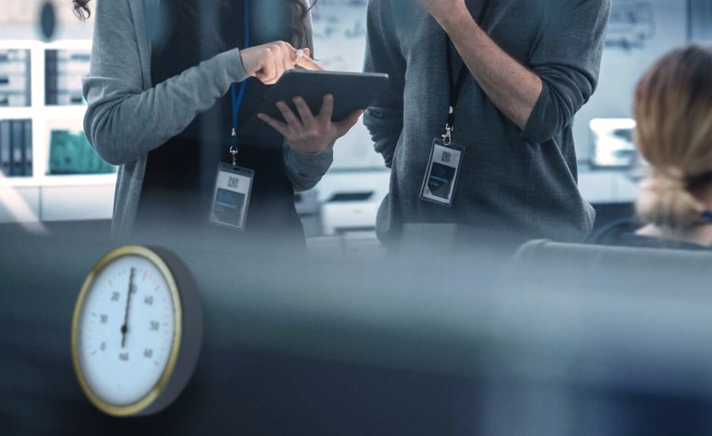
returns 30,mA
